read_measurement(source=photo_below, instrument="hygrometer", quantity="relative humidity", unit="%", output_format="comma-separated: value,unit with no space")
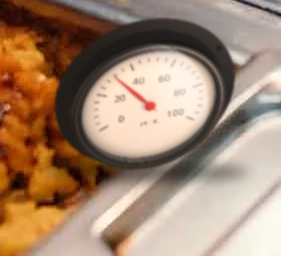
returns 32,%
